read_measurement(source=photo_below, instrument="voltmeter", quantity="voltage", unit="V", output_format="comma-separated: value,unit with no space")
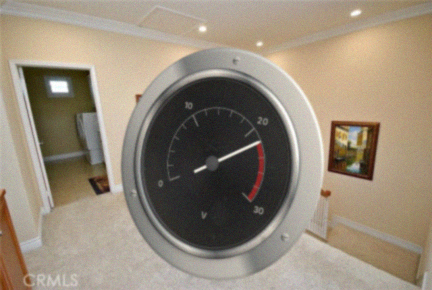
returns 22,V
